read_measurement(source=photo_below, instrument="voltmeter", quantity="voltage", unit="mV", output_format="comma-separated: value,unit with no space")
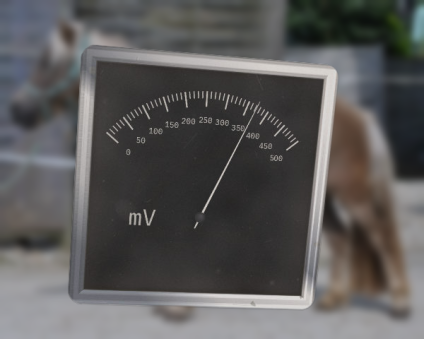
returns 370,mV
